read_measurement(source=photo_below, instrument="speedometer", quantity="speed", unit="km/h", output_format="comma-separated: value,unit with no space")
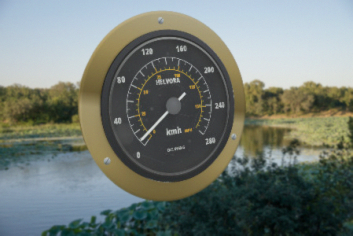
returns 10,km/h
